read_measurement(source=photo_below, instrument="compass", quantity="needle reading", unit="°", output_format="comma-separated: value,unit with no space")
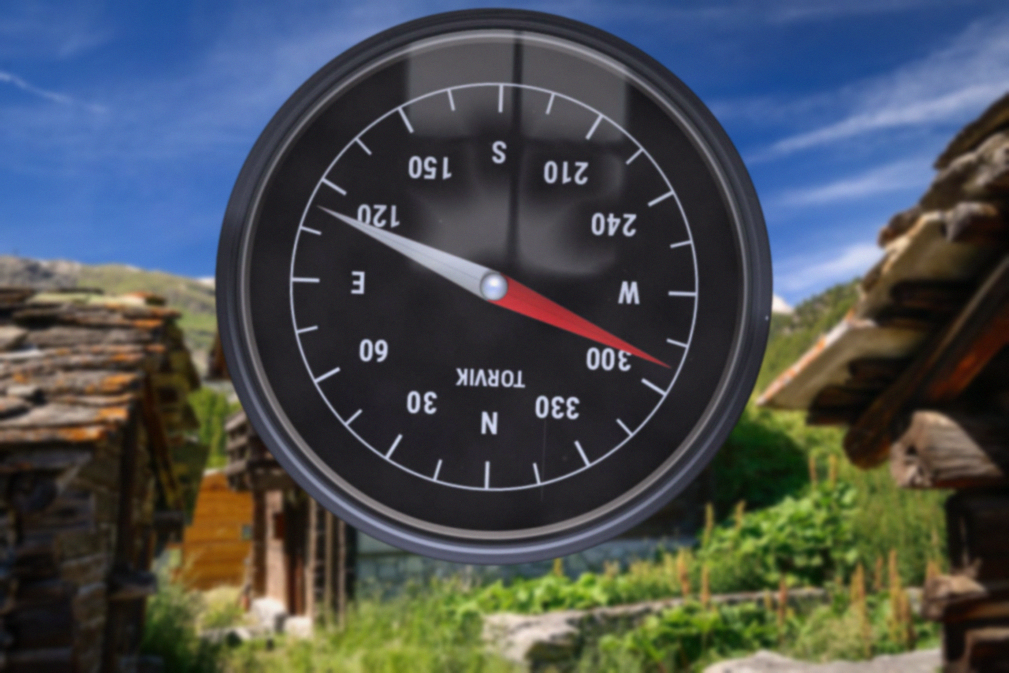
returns 292.5,°
